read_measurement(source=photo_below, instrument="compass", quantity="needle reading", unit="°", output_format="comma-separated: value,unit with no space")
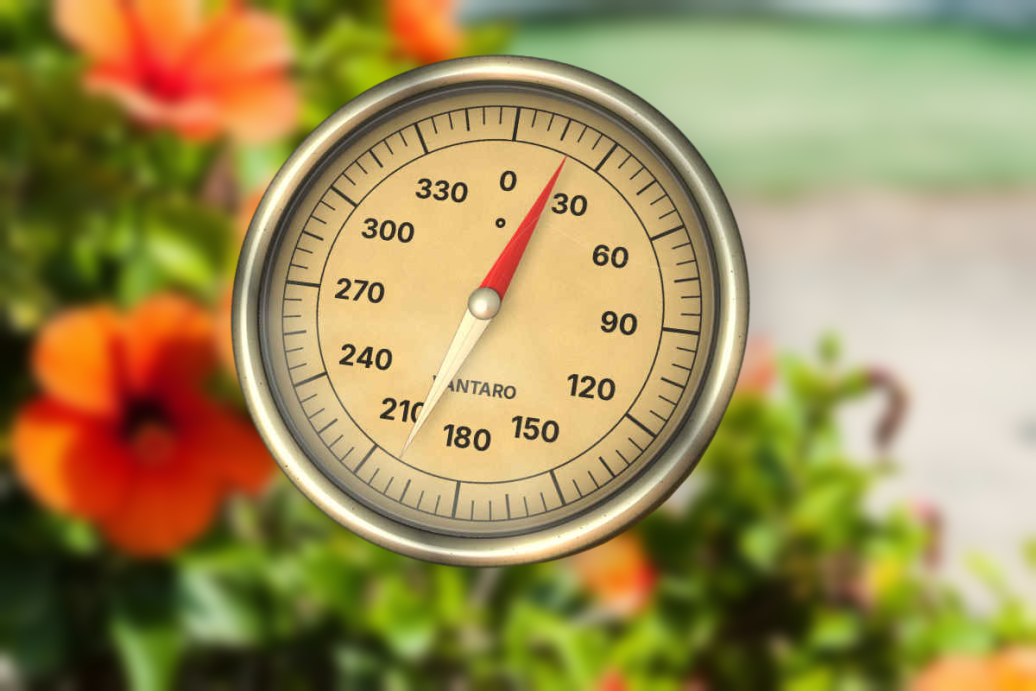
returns 20,°
